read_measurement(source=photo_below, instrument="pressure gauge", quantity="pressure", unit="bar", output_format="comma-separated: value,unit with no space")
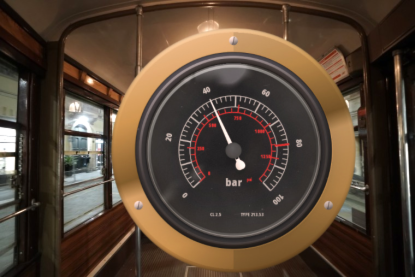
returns 40,bar
